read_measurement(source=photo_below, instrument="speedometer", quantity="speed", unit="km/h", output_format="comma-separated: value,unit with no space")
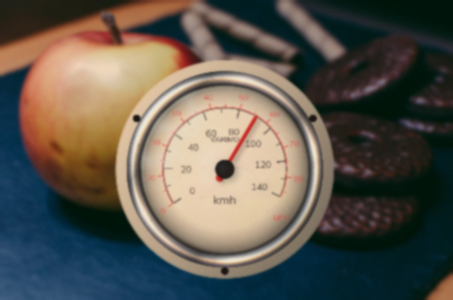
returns 90,km/h
